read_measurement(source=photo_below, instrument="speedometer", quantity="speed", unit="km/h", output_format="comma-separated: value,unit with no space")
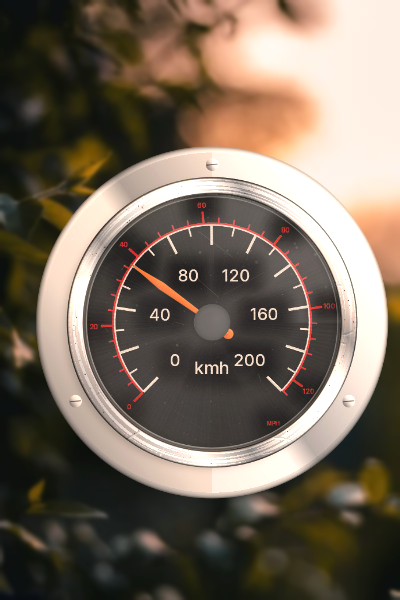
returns 60,km/h
